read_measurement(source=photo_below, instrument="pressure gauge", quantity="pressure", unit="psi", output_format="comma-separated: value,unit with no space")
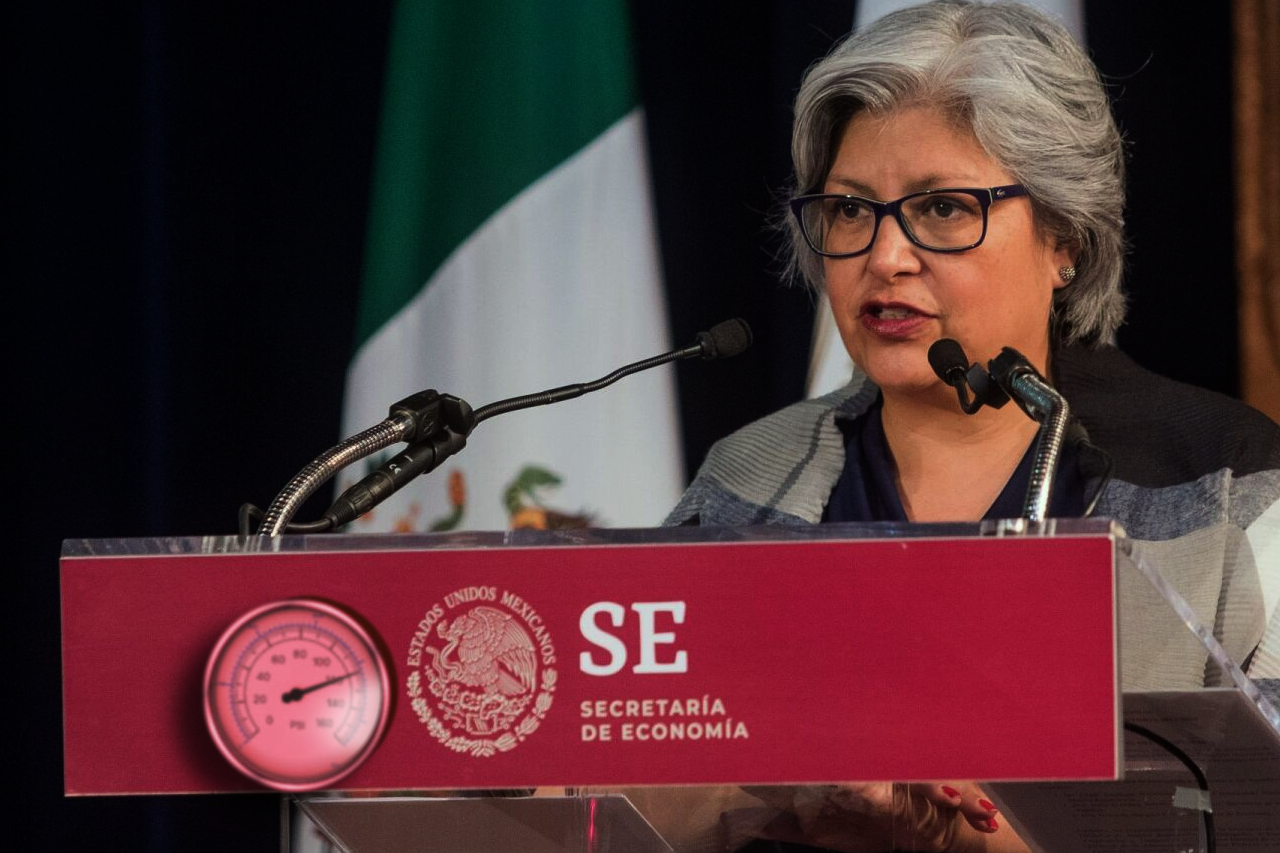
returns 120,psi
